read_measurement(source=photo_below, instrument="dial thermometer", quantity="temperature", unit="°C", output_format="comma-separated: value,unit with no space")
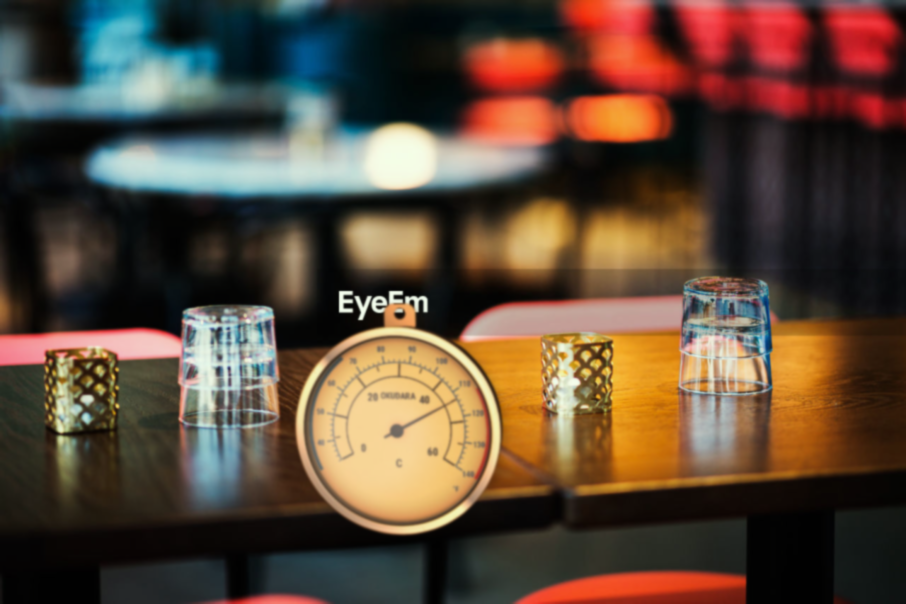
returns 45,°C
